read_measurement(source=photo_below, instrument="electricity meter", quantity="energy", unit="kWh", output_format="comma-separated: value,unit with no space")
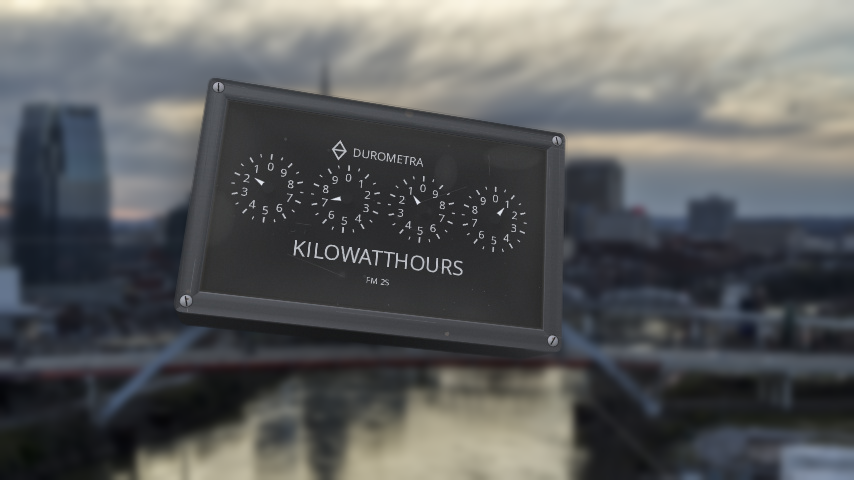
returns 1711,kWh
